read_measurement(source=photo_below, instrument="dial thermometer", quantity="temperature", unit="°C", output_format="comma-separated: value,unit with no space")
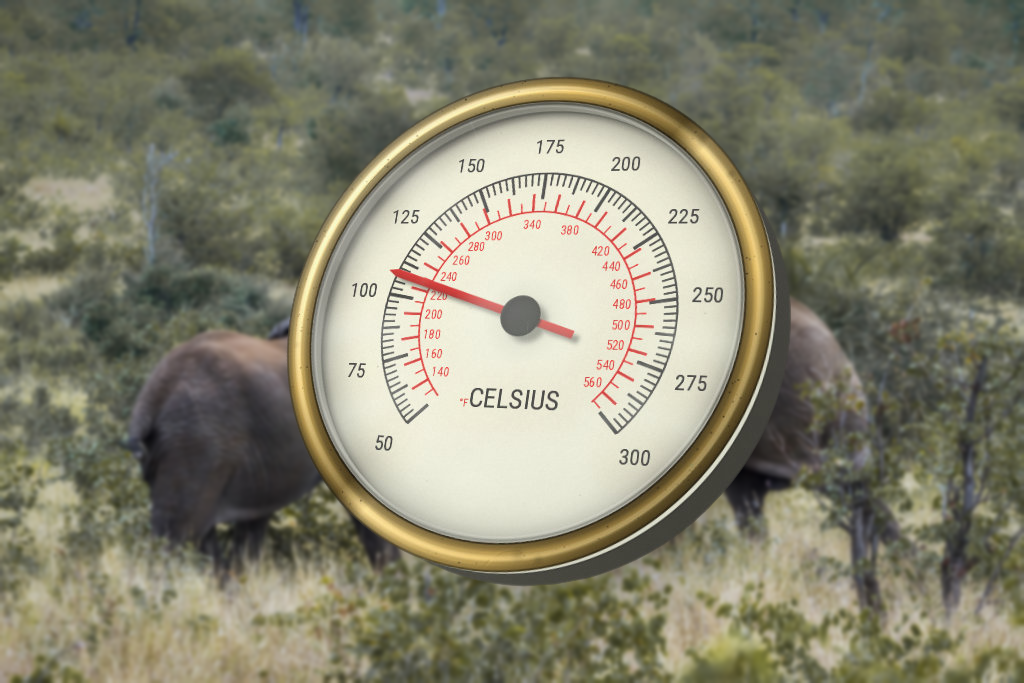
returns 107.5,°C
